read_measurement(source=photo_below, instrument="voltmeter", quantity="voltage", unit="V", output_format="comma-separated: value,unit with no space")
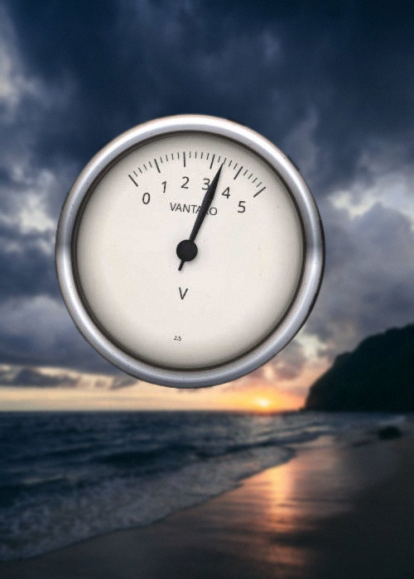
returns 3.4,V
